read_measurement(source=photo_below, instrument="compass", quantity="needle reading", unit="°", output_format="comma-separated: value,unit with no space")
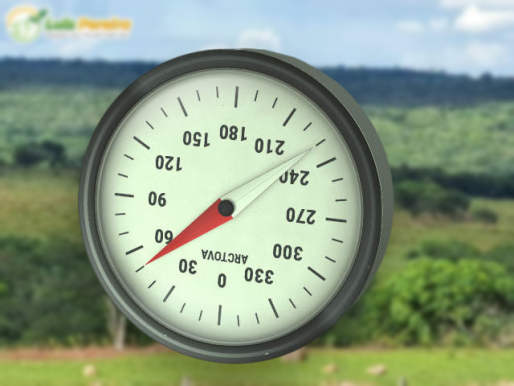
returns 50,°
